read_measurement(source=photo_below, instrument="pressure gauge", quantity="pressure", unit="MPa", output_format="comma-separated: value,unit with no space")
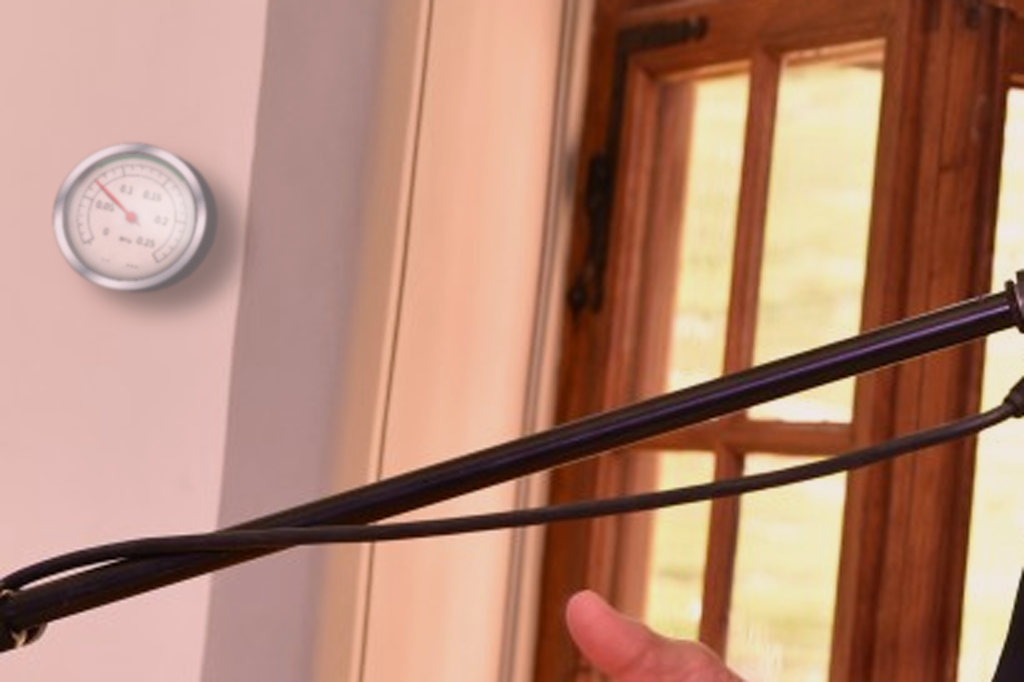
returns 0.07,MPa
